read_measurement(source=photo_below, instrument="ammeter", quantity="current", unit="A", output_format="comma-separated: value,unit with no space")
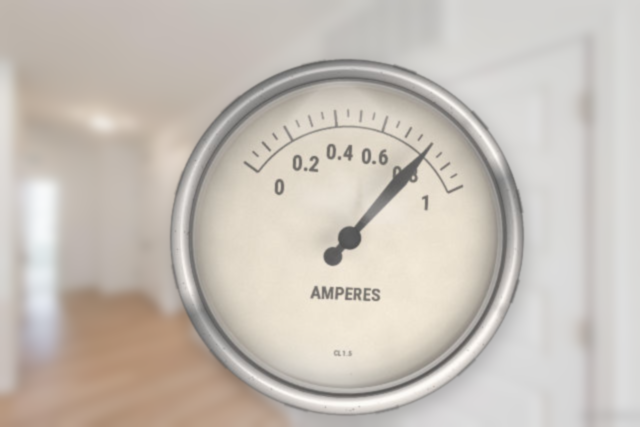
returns 0.8,A
